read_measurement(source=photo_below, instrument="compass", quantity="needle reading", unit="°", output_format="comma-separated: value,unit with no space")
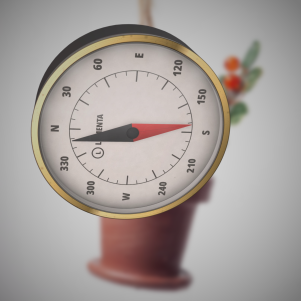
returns 170,°
